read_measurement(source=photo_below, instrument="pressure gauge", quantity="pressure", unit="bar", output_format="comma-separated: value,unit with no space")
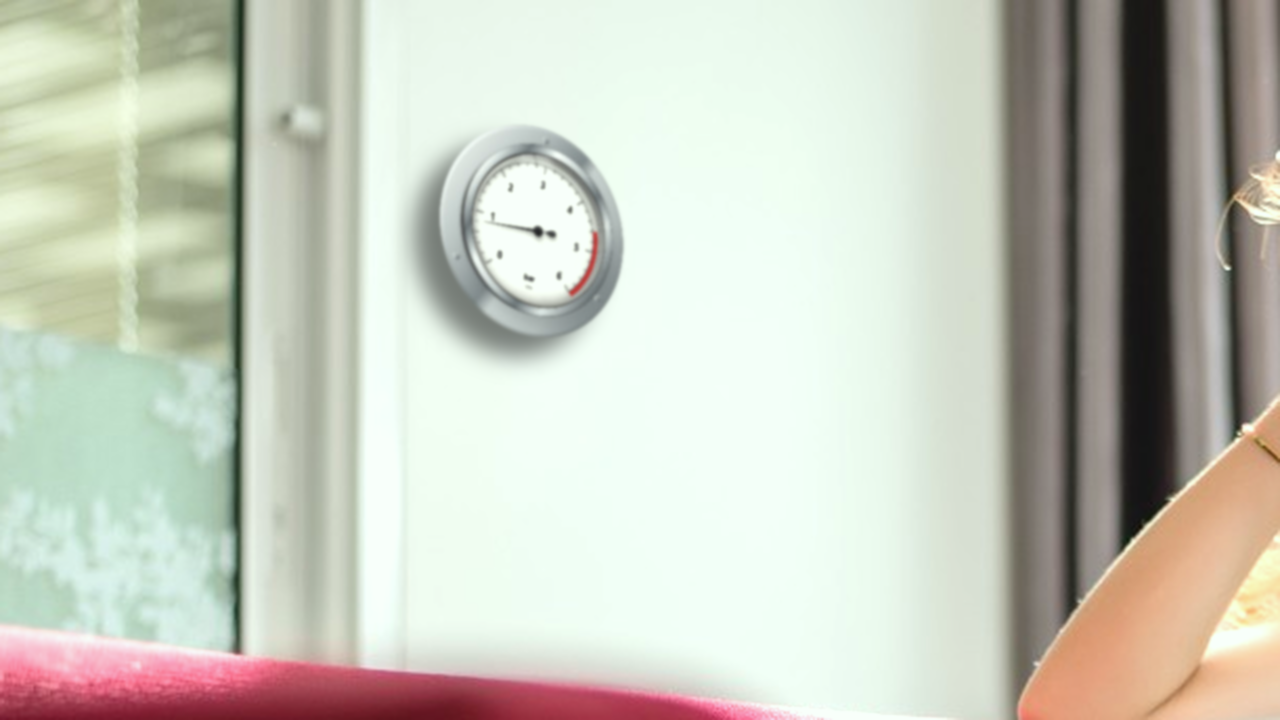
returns 0.8,bar
